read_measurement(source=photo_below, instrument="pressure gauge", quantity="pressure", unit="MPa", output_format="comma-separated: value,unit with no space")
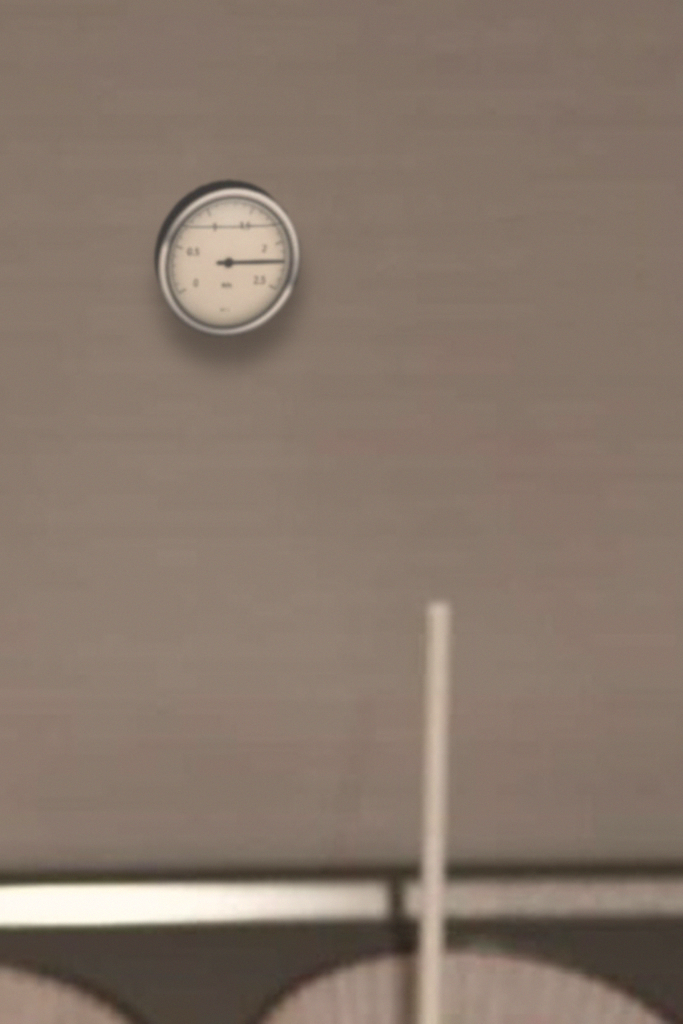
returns 2.2,MPa
